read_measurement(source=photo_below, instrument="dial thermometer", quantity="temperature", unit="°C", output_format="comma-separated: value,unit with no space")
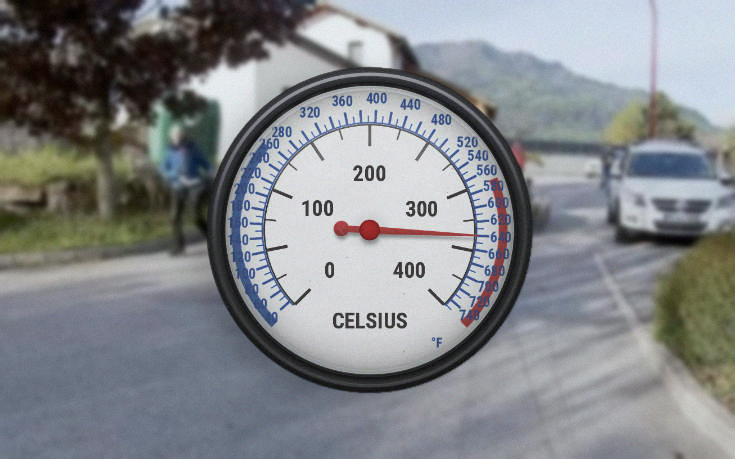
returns 337.5,°C
